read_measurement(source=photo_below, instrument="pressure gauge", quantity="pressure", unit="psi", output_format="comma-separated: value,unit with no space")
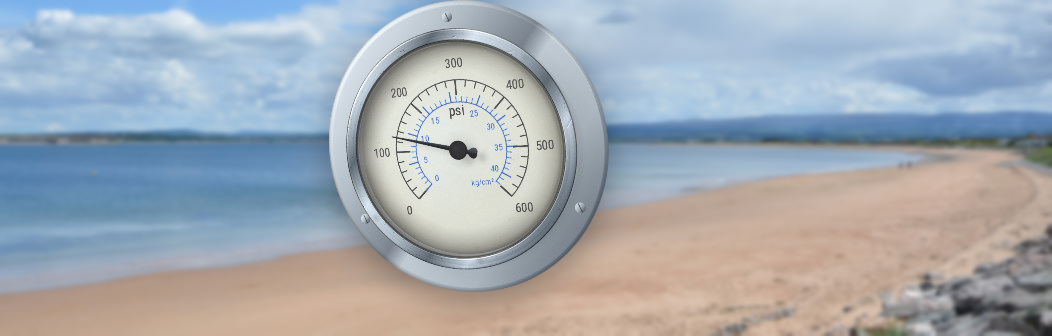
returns 130,psi
